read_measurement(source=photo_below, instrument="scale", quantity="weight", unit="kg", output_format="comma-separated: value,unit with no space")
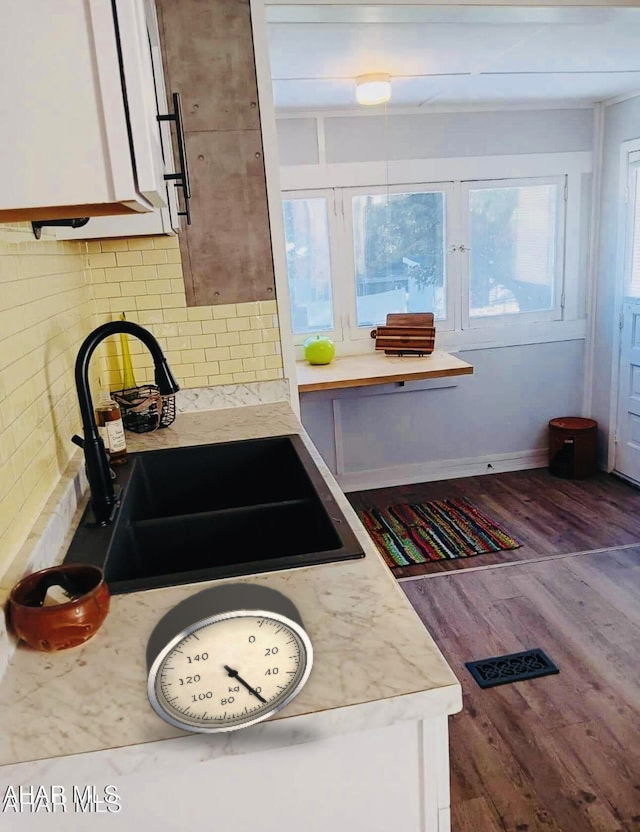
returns 60,kg
